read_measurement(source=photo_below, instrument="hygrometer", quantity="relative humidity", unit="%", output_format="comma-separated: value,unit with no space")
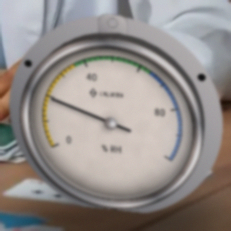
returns 20,%
